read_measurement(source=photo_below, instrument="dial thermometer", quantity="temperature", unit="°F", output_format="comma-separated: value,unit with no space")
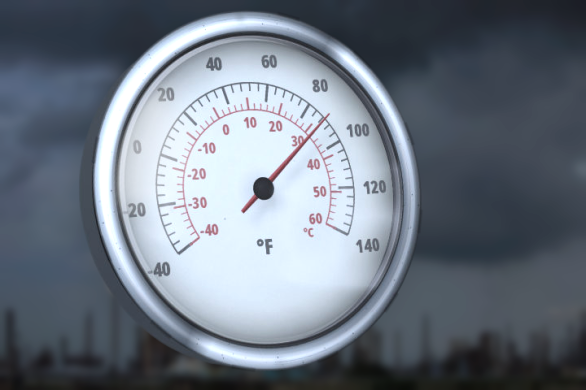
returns 88,°F
